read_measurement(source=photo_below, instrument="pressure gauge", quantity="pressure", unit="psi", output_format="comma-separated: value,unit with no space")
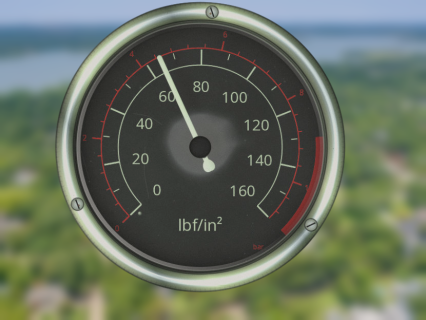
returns 65,psi
